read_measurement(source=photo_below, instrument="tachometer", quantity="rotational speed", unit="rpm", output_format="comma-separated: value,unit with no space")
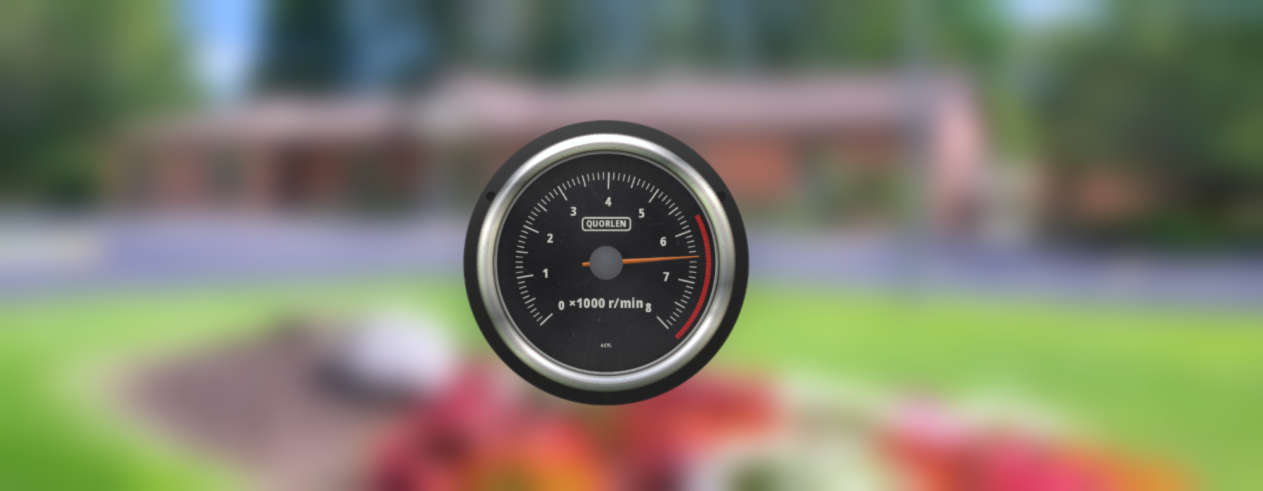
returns 6500,rpm
